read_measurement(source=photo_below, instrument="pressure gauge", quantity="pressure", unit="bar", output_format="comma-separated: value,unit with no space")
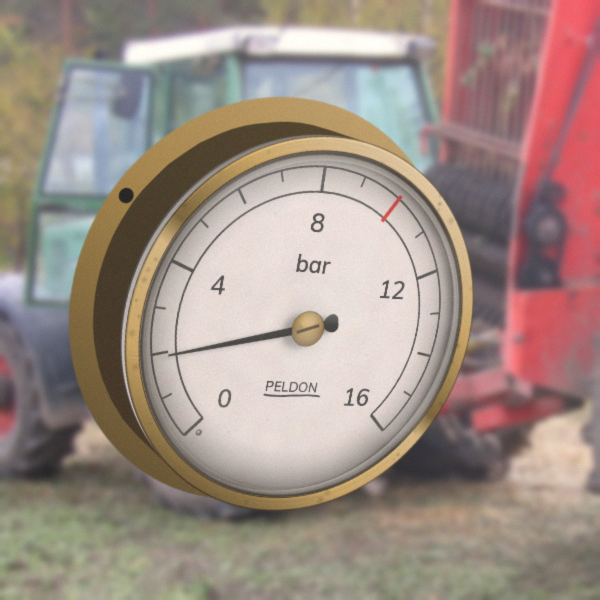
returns 2,bar
